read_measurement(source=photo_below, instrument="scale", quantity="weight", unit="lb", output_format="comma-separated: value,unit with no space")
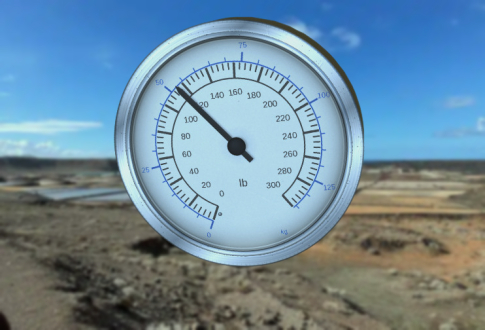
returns 116,lb
